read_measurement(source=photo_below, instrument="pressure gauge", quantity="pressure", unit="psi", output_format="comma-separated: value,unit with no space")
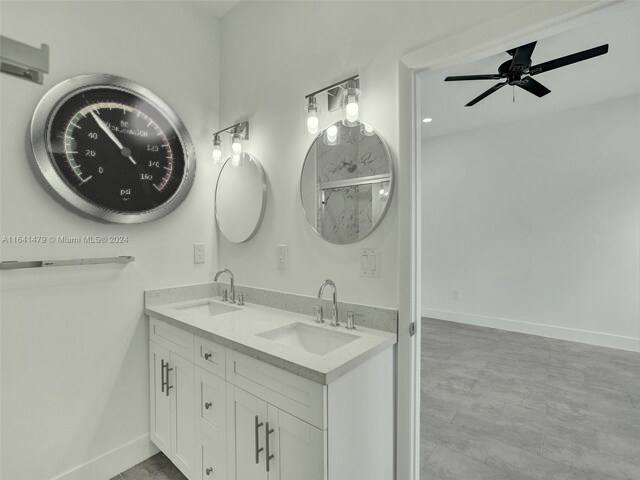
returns 55,psi
